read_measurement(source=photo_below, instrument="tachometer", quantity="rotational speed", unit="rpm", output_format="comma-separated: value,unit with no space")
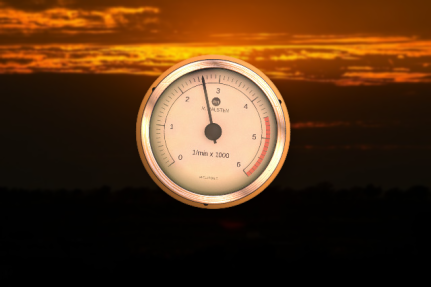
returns 2600,rpm
